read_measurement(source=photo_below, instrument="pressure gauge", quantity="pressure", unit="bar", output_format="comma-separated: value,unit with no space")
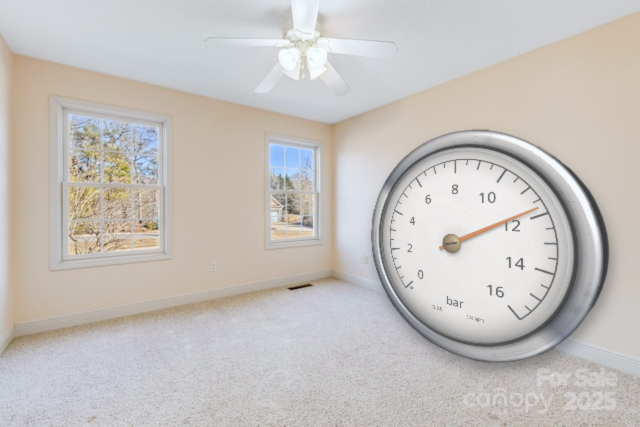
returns 11.75,bar
